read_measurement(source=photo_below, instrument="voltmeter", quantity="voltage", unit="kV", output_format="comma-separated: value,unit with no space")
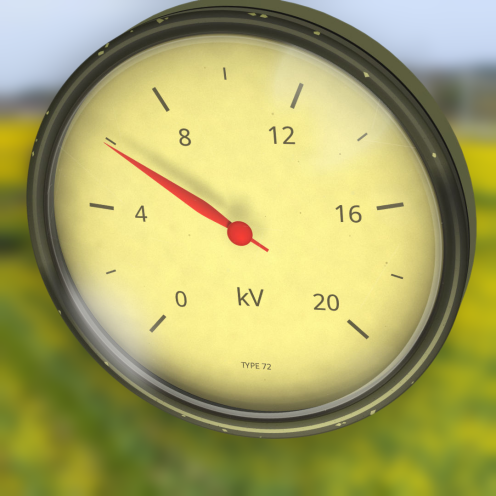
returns 6,kV
